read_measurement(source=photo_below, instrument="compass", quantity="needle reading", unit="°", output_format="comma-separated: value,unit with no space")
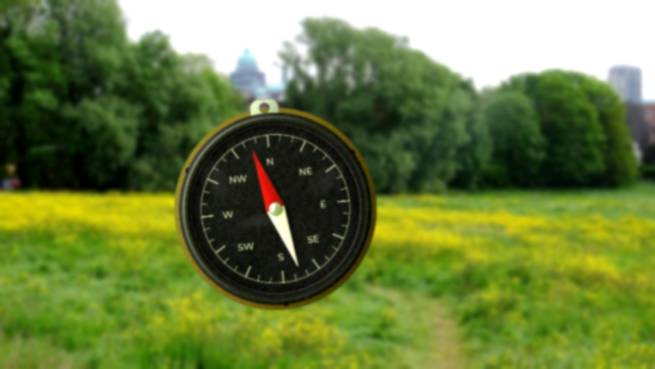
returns 345,°
